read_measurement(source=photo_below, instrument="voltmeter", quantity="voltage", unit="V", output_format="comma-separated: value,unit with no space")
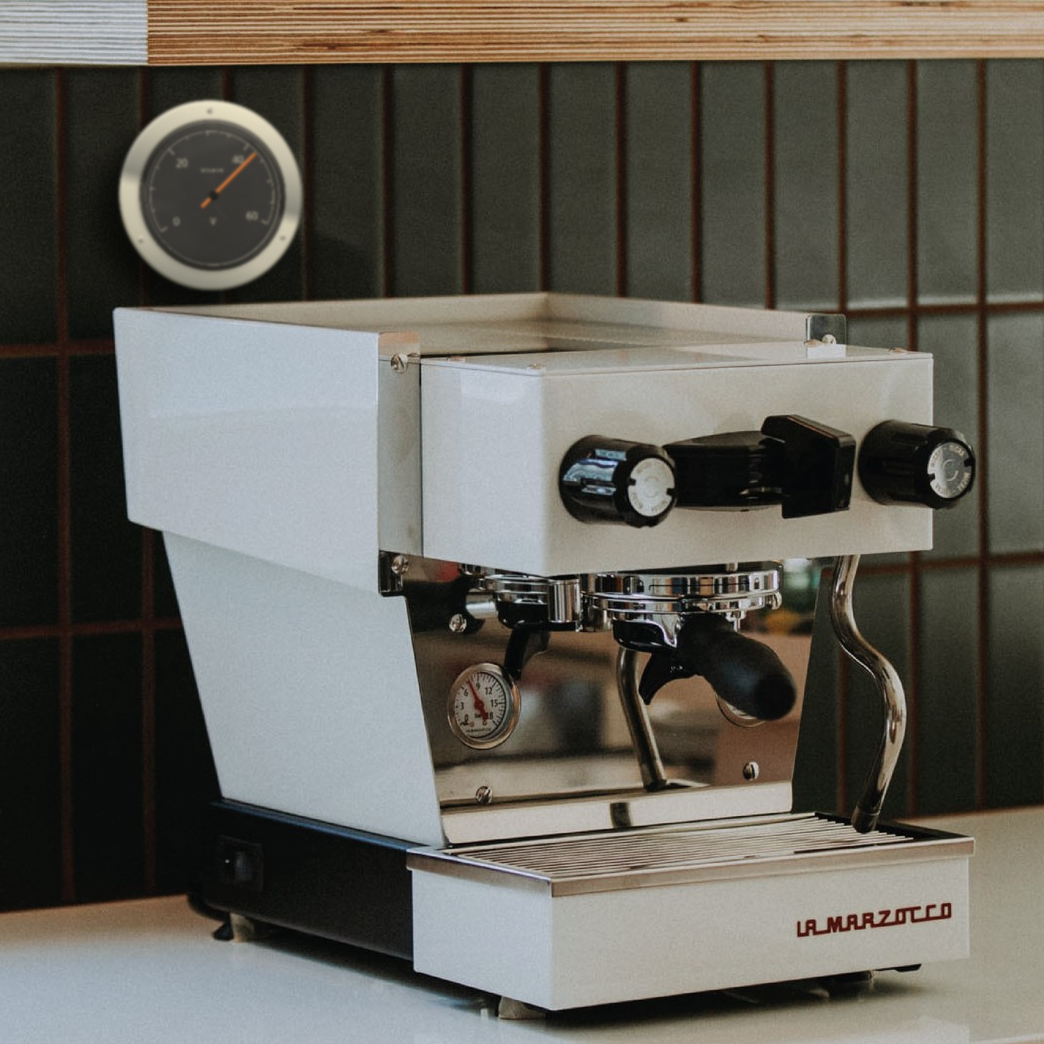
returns 42.5,V
